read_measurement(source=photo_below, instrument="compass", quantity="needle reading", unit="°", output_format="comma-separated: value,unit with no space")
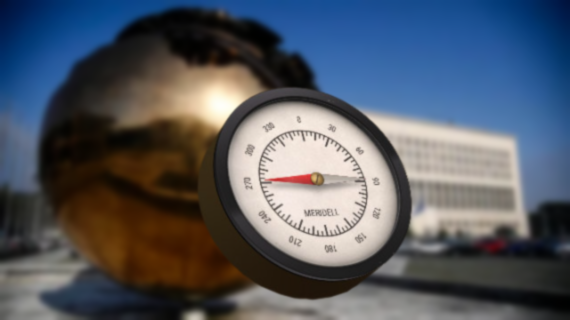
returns 270,°
